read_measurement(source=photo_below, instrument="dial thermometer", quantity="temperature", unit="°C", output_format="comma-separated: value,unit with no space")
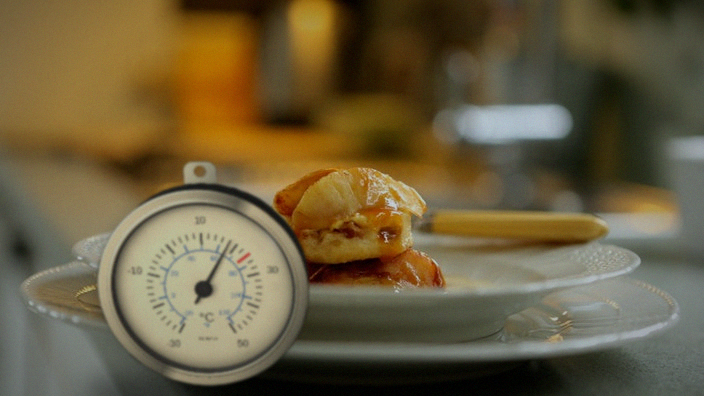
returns 18,°C
